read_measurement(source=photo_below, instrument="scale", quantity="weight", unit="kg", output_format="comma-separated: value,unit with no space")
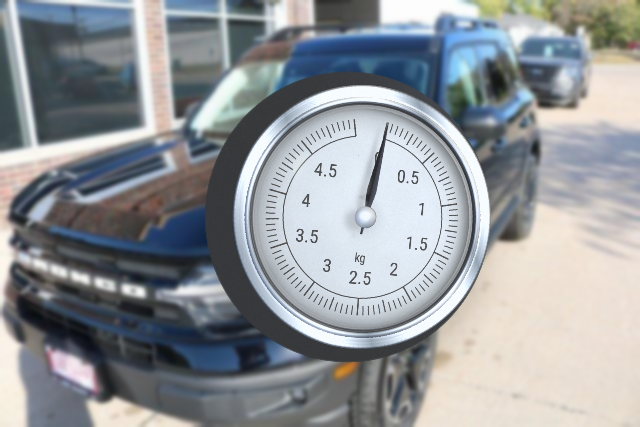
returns 0,kg
